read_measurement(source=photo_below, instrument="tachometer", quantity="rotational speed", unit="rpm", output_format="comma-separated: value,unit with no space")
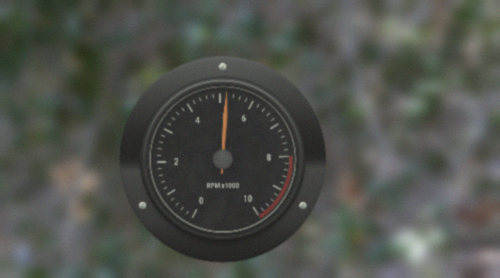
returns 5200,rpm
